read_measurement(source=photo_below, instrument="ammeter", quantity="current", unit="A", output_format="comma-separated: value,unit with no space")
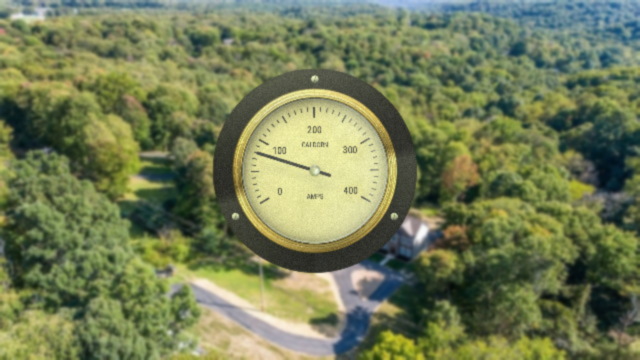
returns 80,A
